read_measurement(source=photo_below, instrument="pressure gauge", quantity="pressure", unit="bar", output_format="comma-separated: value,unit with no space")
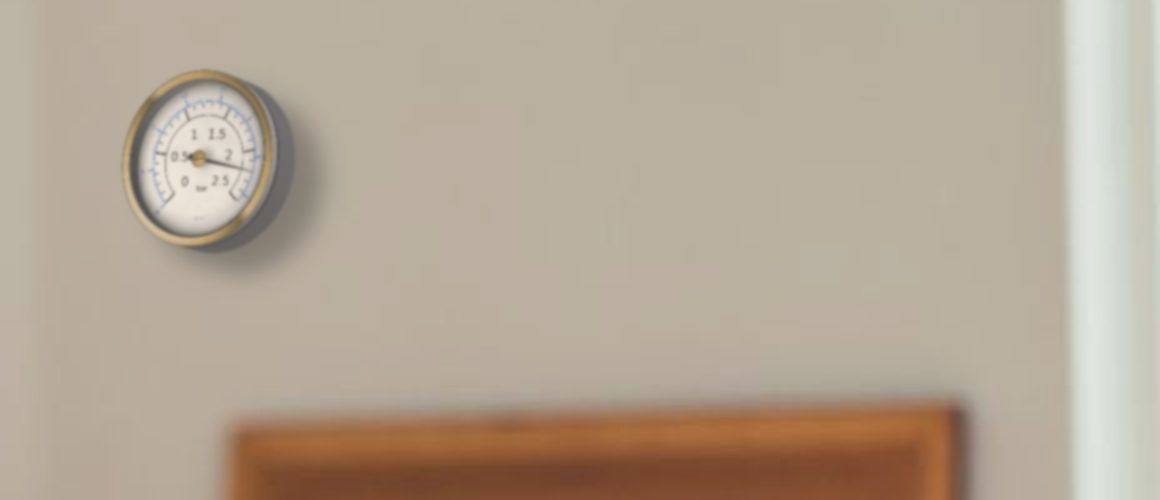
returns 2.2,bar
